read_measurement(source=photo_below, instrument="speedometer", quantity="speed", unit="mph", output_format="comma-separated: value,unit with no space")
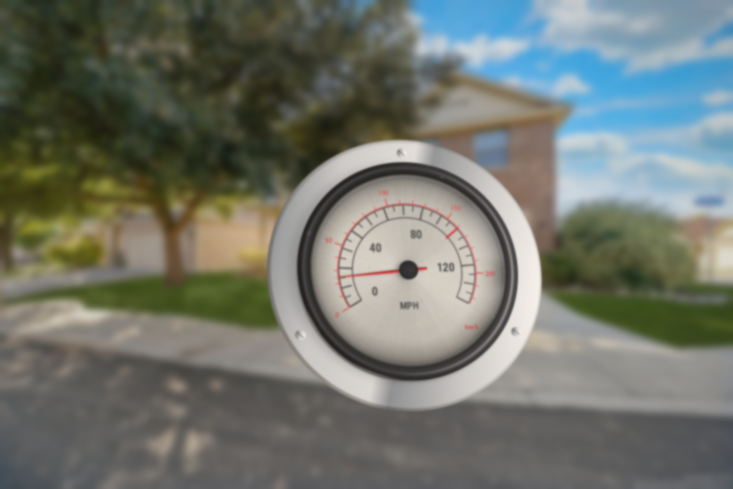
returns 15,mph
